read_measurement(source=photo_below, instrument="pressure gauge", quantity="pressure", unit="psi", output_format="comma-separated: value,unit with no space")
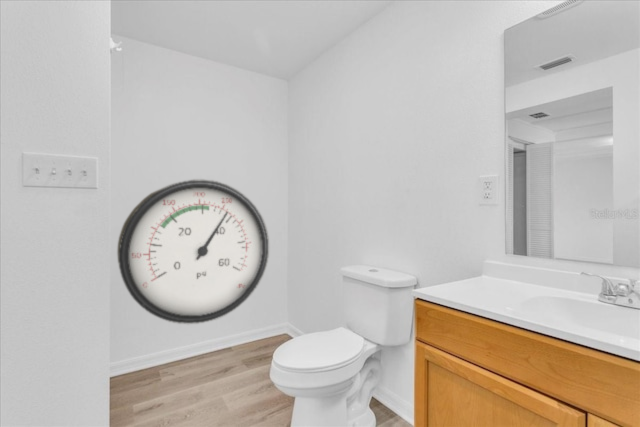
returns 38,psi
